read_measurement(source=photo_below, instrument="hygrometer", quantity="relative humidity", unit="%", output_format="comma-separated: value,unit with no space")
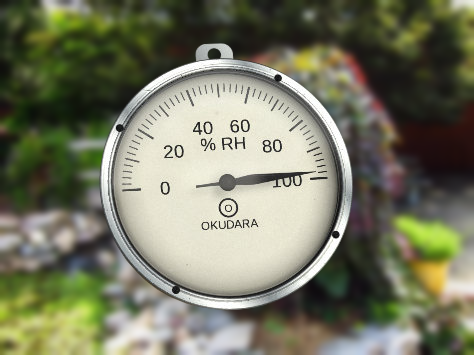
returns 98,%
